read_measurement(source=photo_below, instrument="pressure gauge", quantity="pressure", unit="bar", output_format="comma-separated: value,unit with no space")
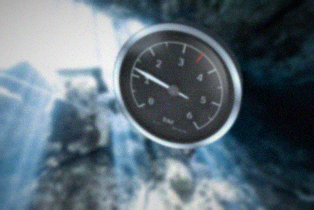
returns 1.25,bar
